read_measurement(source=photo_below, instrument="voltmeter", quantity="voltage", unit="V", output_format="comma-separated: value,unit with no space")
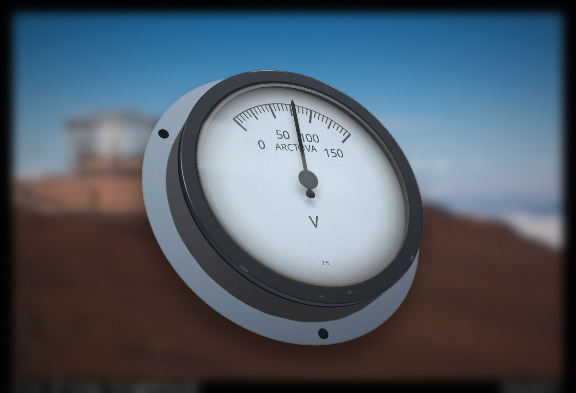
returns 75,V
